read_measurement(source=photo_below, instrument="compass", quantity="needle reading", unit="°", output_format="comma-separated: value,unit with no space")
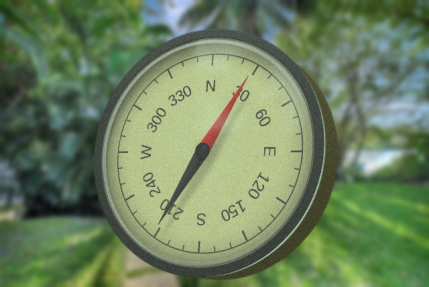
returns 30,°
